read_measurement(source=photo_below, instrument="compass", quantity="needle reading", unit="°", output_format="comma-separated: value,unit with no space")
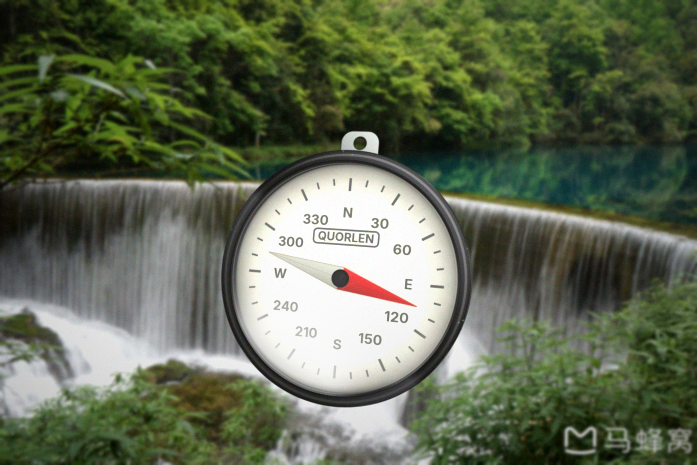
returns 105,°
